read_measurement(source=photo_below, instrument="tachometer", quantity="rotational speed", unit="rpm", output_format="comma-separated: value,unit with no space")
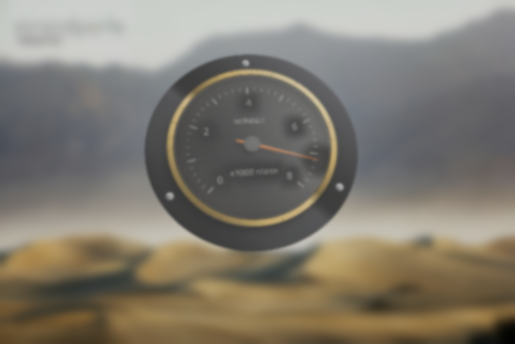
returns 7200,rpm
